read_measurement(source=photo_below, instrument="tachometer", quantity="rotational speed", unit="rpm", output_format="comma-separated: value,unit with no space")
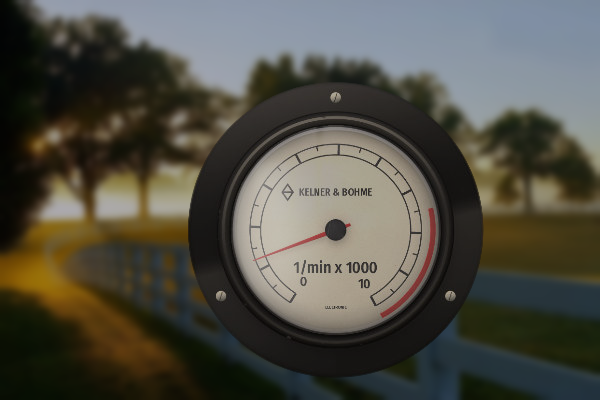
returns 1250,rpm
